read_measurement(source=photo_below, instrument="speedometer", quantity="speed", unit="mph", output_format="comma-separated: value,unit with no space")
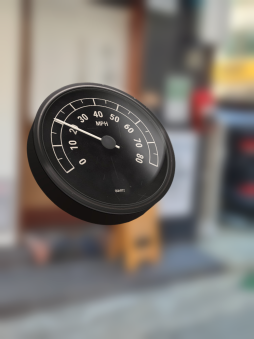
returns 20,mph
